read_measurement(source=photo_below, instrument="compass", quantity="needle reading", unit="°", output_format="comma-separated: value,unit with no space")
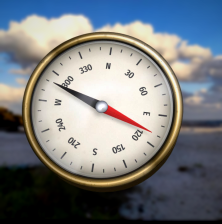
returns 110,°
